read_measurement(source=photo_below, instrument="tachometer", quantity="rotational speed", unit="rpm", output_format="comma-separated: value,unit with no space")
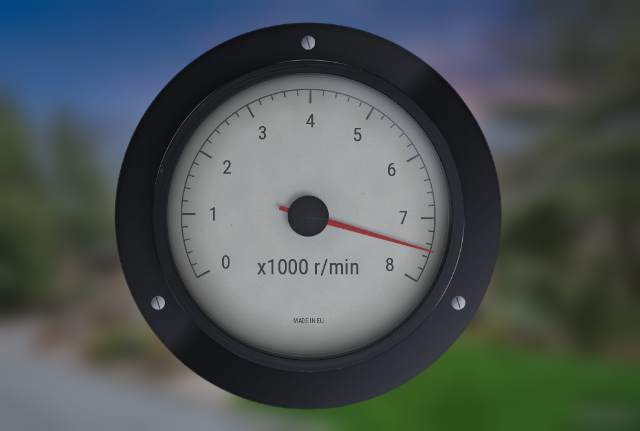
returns 7500,rpm
